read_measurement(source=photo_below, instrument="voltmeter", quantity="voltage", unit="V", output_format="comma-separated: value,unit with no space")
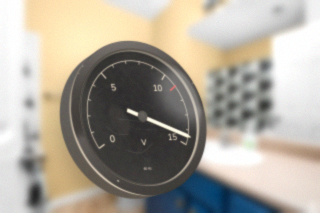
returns 14.5,V
